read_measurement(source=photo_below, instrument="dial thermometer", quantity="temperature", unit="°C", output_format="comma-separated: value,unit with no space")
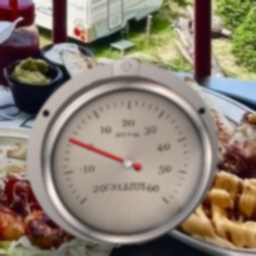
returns 0,°C
